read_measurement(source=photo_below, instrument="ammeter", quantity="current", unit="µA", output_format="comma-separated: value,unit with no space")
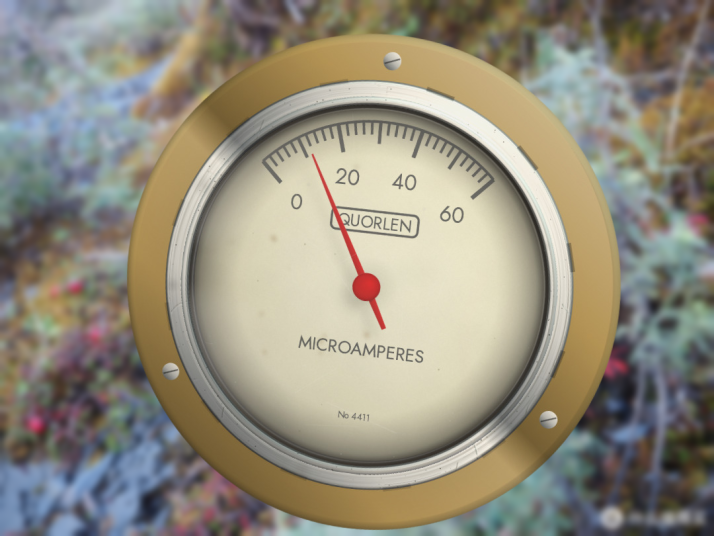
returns 12,µA
